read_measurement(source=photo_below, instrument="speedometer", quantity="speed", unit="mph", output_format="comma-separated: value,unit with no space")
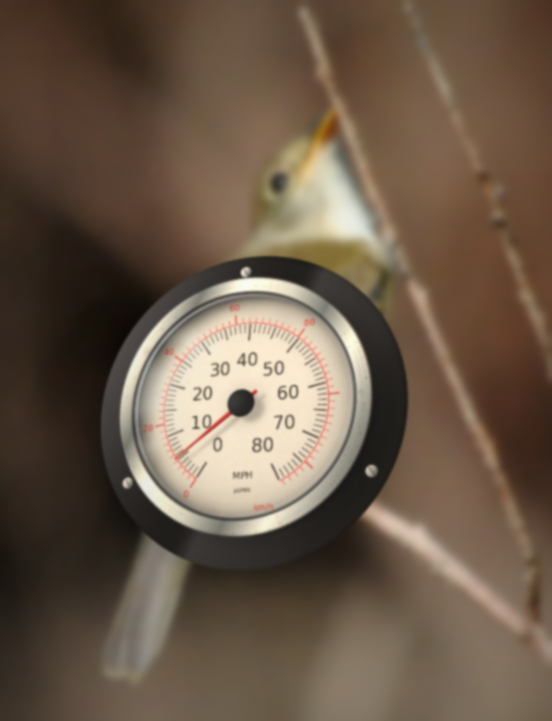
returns 5,mph
